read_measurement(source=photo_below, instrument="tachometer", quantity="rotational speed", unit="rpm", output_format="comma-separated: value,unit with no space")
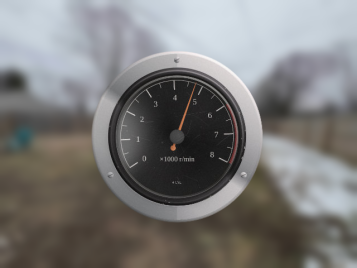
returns 4750,rpm
